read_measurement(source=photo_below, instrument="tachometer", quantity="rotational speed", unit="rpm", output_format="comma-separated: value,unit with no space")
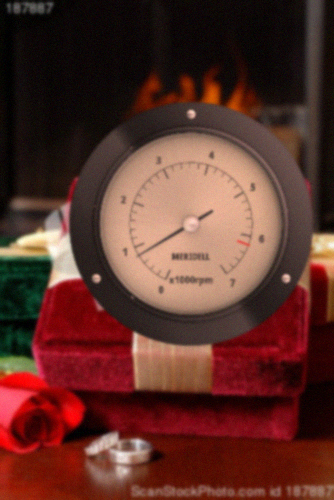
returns 800,rpm
